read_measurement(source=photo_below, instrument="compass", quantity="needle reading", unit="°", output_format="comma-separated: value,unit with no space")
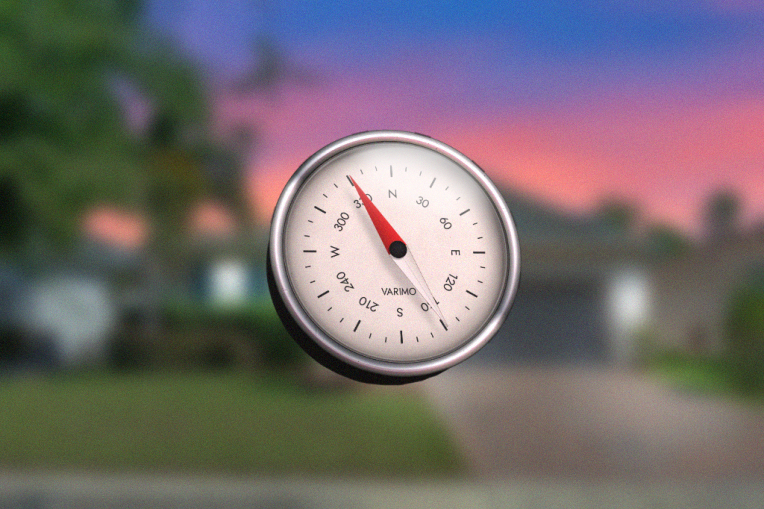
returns 330,°
